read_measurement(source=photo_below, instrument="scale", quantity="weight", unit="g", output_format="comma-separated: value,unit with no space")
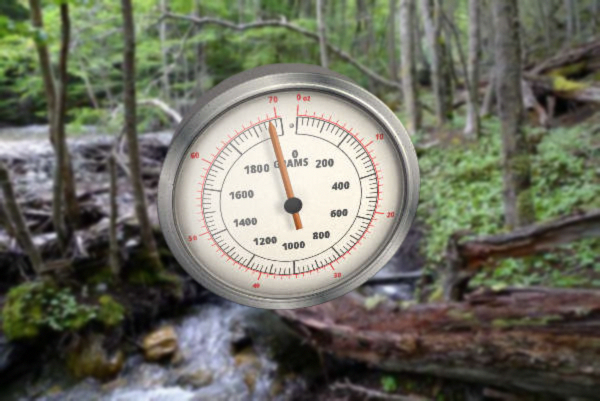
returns 1960,g
